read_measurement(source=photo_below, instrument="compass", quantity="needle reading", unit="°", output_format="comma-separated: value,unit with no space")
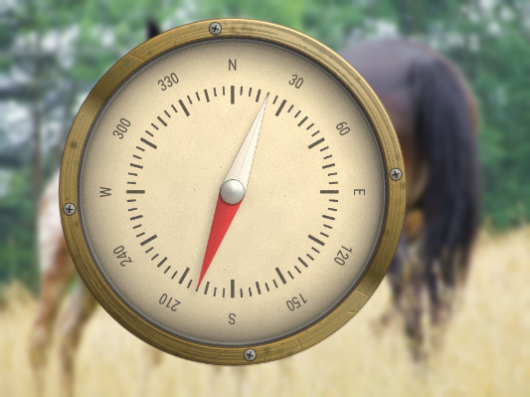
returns 200,°
